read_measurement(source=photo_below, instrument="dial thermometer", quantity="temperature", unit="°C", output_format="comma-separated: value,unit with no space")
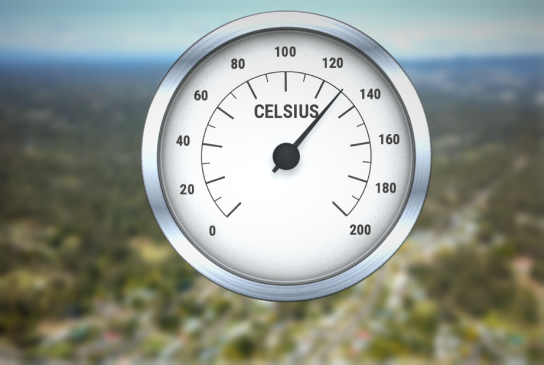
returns 130,°C
